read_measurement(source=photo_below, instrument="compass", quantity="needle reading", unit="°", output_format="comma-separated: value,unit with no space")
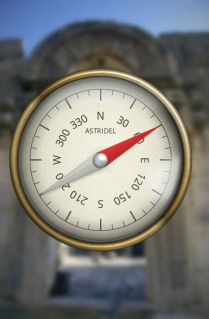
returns 60,°
